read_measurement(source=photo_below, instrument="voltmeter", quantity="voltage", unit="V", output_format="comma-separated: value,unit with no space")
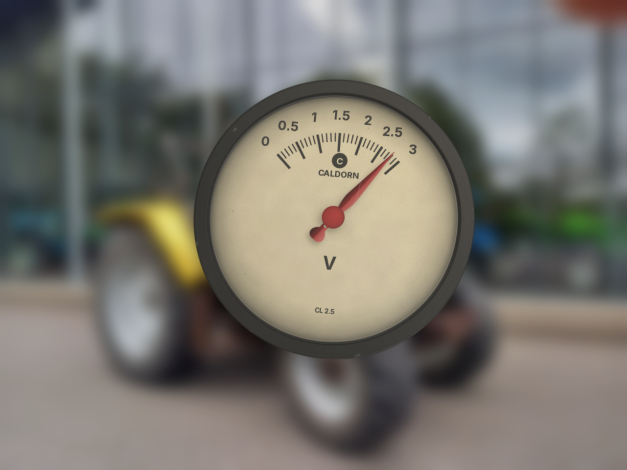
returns 2.8,V
